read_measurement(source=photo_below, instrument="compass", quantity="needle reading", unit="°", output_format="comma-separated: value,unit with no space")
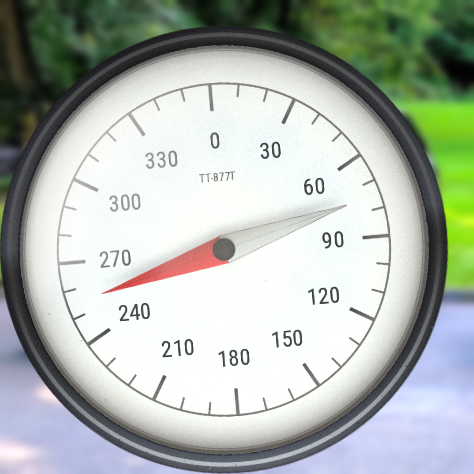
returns 255,°
